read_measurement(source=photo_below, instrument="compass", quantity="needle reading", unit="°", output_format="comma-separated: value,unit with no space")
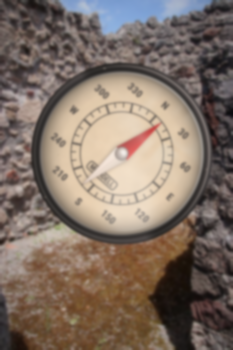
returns 10,°
